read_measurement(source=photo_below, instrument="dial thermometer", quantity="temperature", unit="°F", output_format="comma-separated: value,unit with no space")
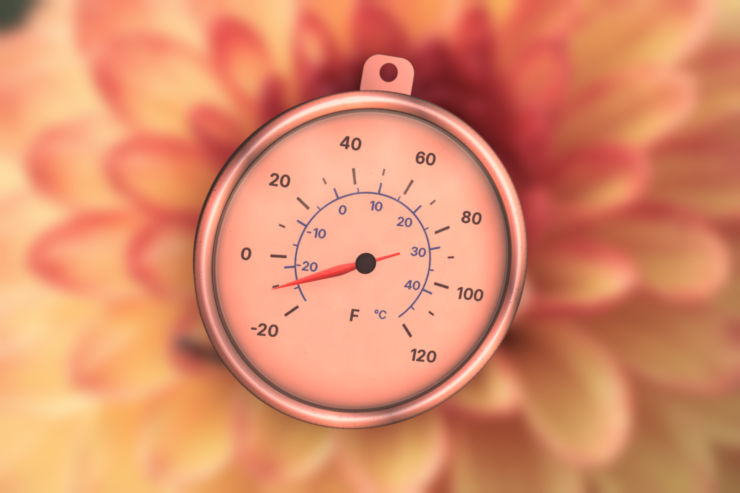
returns -10,°F
